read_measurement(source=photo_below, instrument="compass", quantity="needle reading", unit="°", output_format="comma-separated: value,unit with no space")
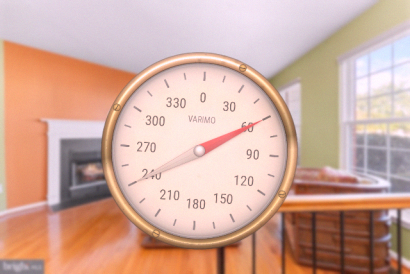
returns 60,°
